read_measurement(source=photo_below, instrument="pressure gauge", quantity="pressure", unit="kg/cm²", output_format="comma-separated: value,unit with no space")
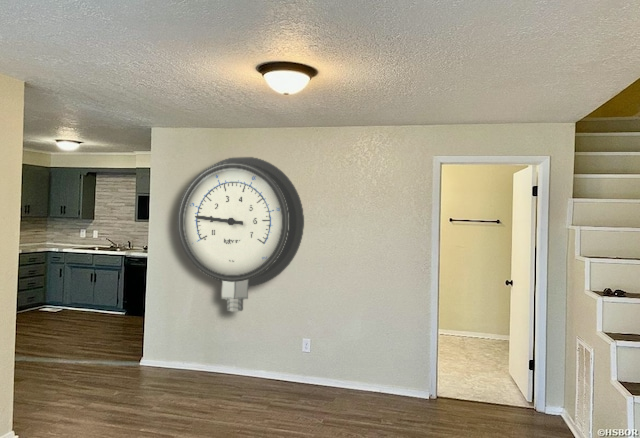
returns 1,kg/cm²
